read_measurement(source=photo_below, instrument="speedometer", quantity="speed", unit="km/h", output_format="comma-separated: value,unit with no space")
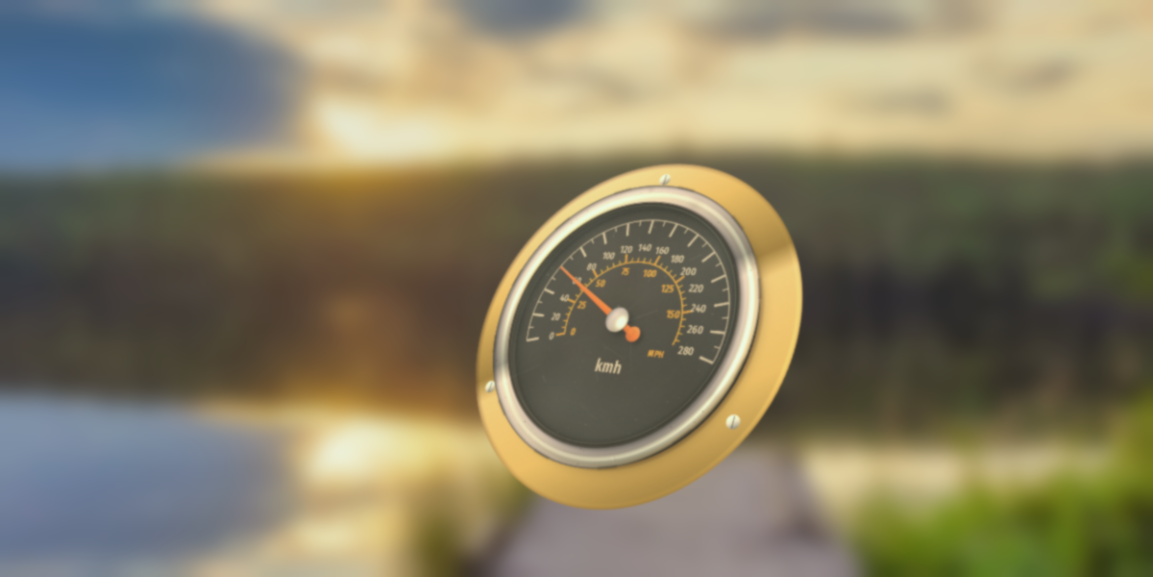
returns 60,km/h
